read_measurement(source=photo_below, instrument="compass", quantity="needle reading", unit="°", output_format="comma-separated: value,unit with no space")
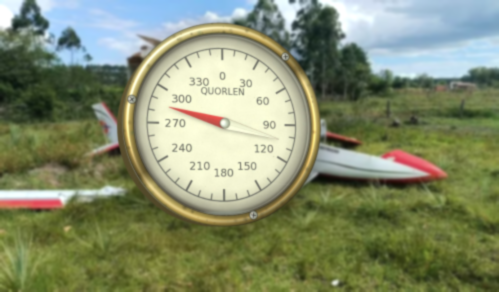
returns 285,°
